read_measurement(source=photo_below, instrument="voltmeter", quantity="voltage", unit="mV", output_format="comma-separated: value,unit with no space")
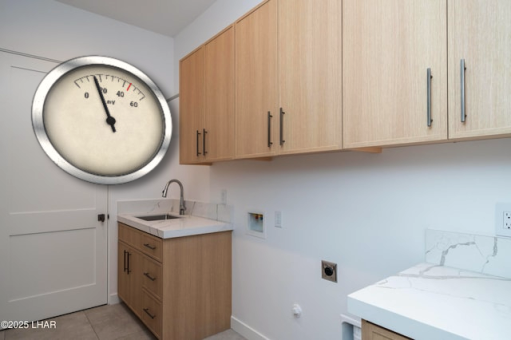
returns 15,mV
